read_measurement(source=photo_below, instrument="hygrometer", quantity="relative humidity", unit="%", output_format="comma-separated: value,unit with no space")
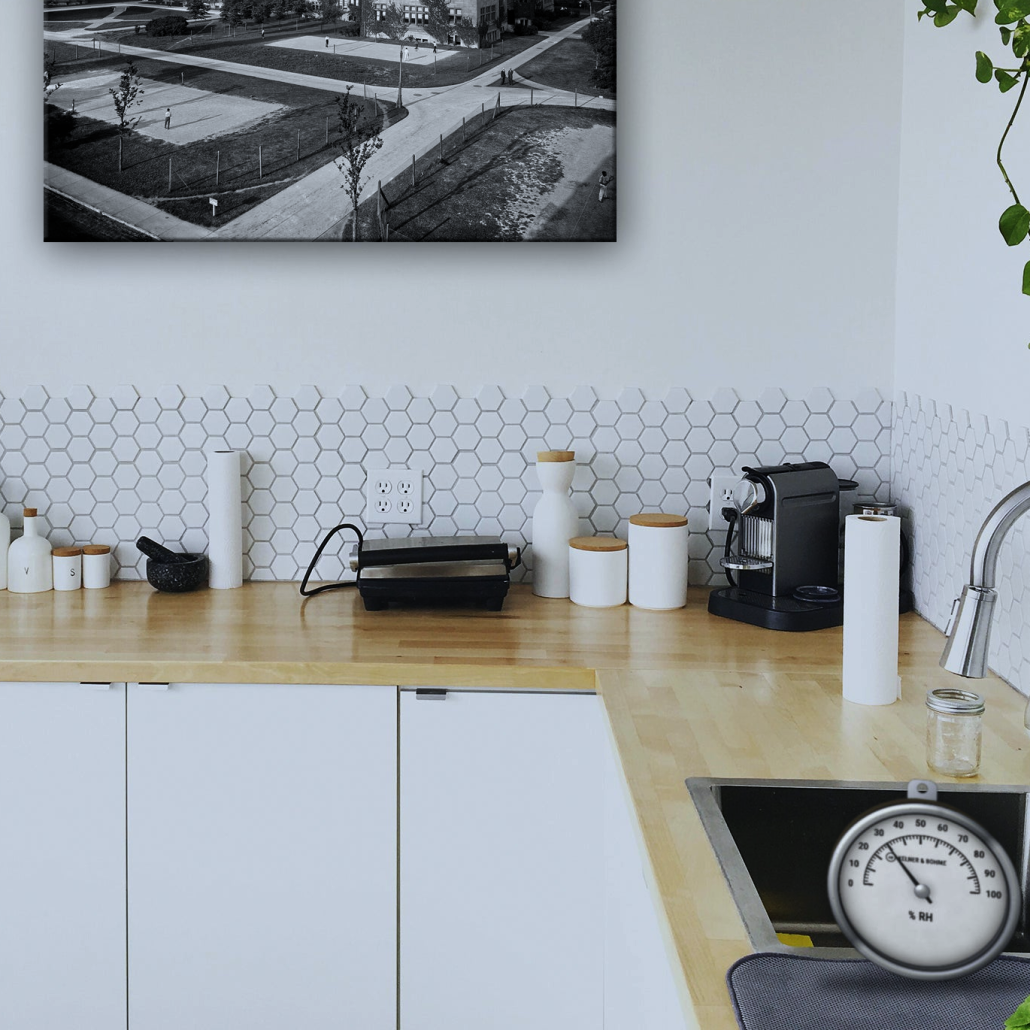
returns 30,%
